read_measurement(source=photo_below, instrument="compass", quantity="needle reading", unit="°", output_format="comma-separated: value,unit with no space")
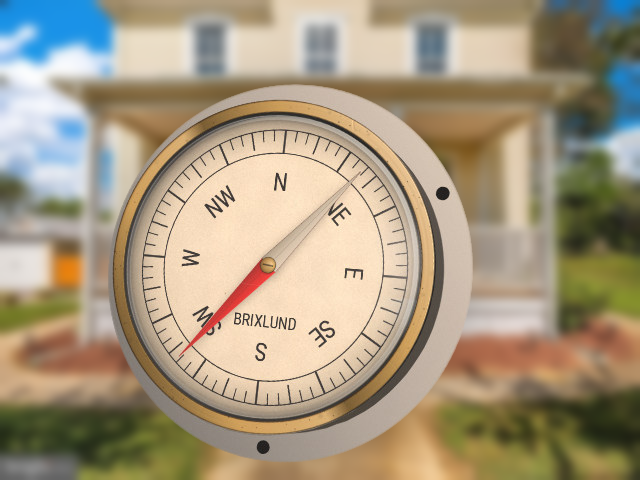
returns 220,°
